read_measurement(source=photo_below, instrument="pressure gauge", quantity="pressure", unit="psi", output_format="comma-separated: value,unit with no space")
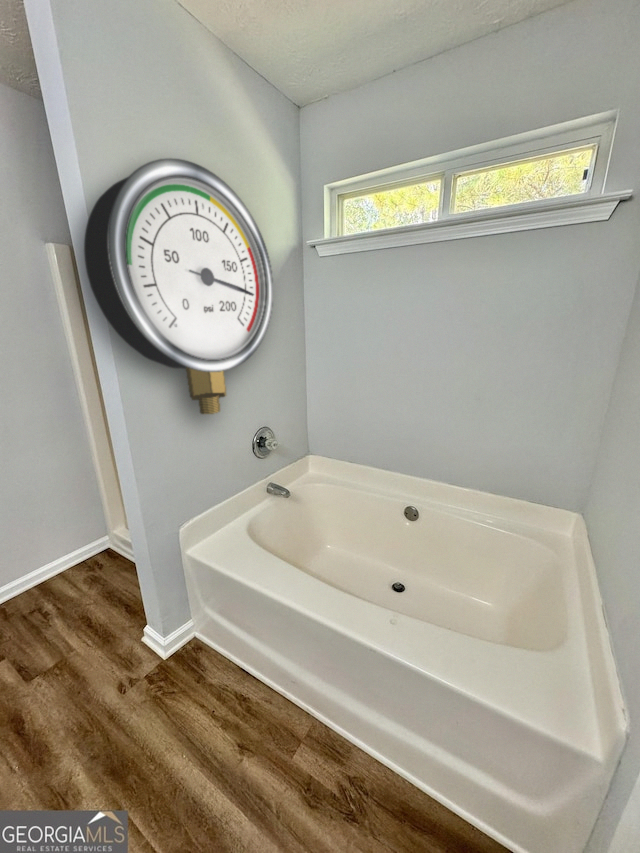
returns 175,psi
